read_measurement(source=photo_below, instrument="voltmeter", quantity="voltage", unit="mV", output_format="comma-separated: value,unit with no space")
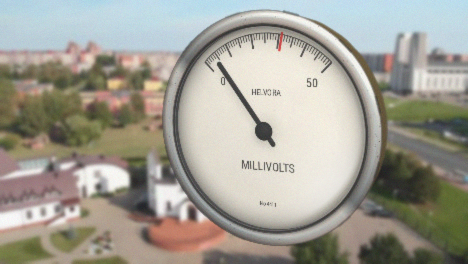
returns 5,mV
